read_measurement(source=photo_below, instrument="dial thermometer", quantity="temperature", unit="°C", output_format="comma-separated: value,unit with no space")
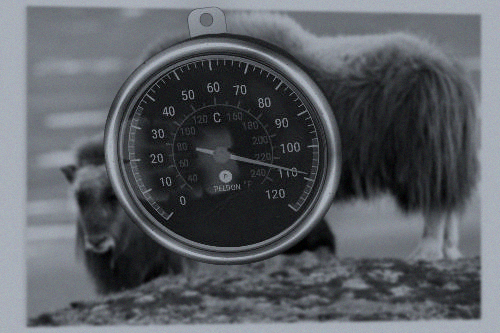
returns 108,°C
